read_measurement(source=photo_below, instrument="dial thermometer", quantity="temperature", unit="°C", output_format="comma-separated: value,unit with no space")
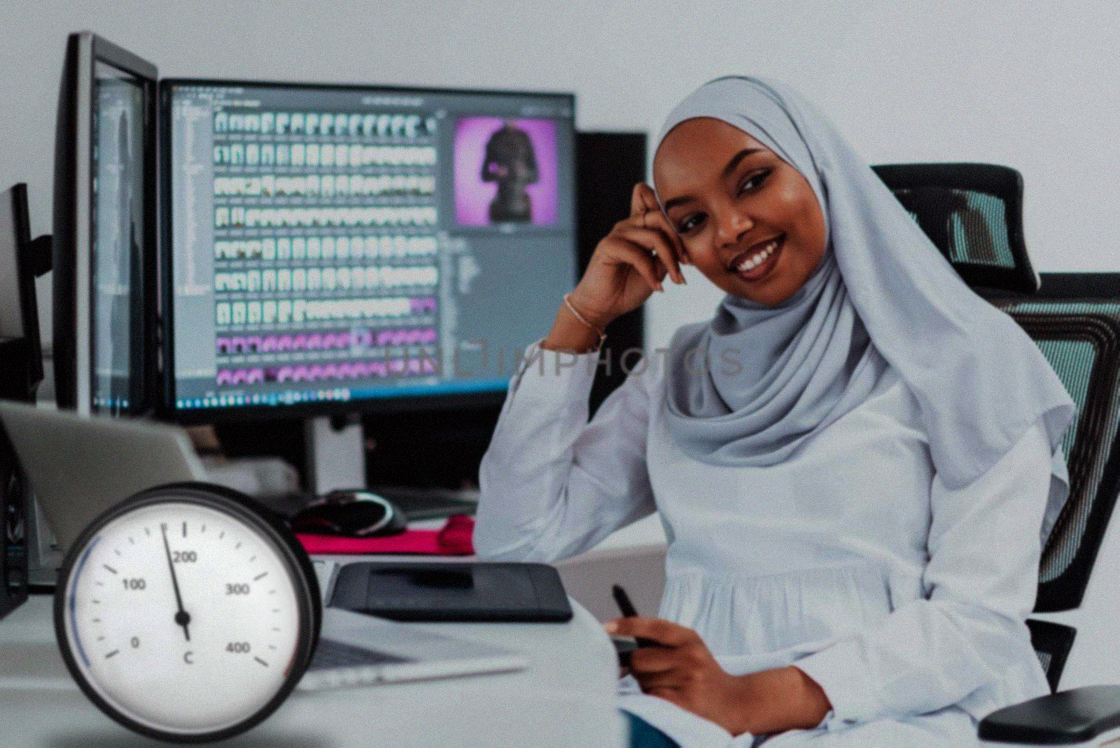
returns 180,°C
